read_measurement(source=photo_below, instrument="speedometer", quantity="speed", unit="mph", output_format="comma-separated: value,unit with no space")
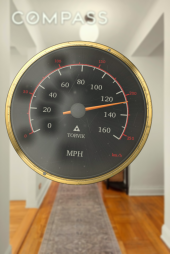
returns 130,mph
